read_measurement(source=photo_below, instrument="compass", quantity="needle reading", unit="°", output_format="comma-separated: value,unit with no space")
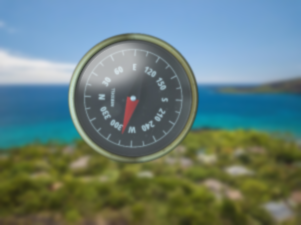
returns 285,°
